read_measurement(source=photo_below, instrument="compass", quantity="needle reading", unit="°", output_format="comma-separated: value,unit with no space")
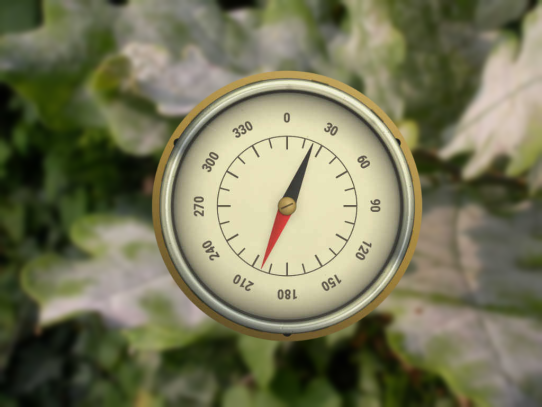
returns 202.5,°
